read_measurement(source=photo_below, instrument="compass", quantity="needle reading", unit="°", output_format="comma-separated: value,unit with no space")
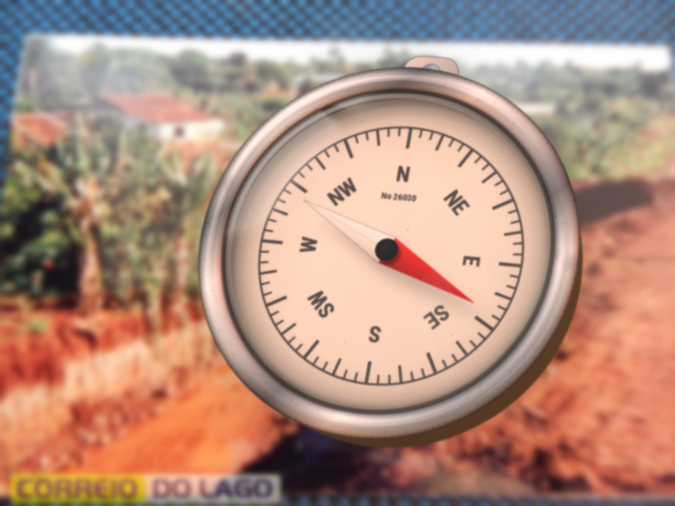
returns 115,°
